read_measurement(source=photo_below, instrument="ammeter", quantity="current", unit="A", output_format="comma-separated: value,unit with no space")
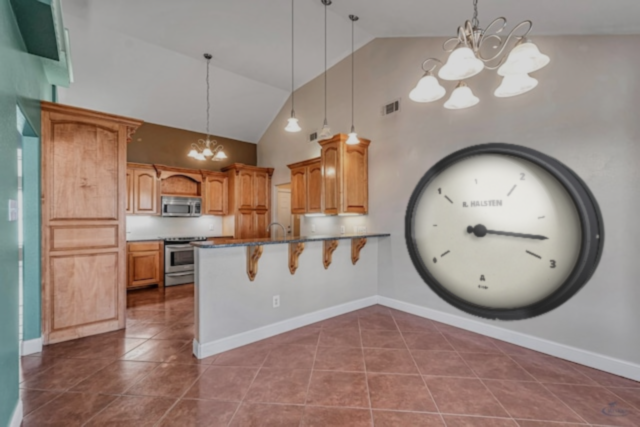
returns 2.75,A
